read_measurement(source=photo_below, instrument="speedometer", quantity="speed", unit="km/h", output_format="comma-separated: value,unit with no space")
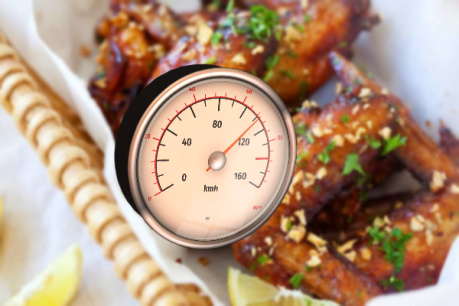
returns 110,km/h
